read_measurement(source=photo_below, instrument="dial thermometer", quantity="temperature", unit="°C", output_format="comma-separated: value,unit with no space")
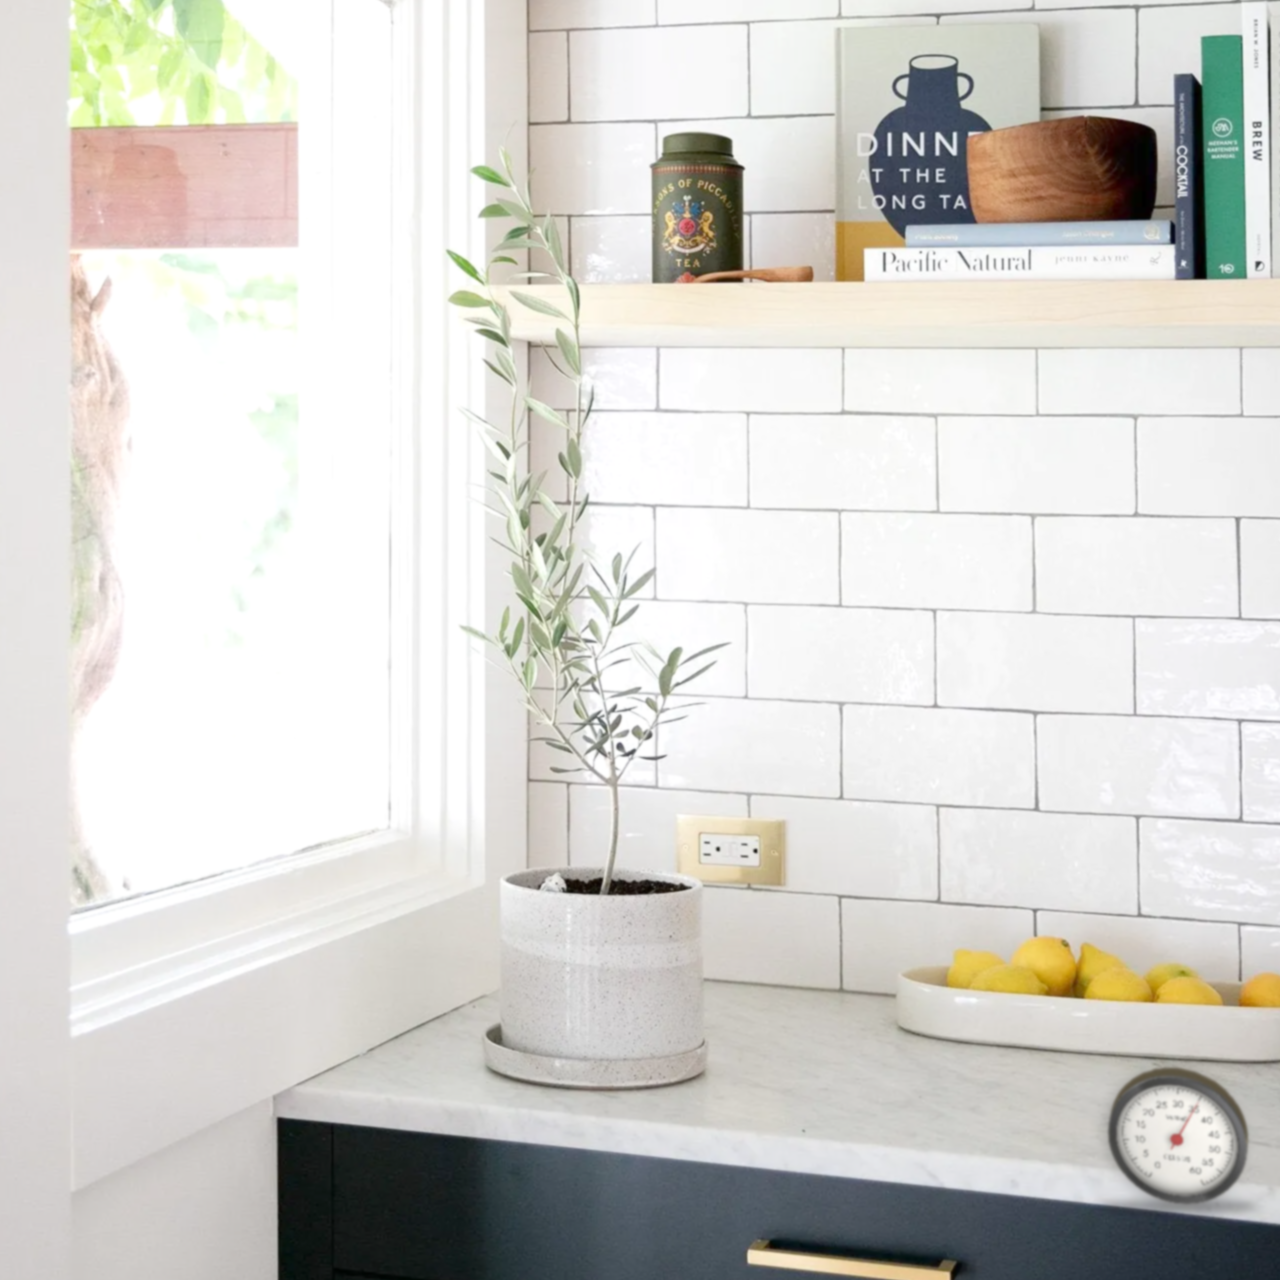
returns 35,°C
